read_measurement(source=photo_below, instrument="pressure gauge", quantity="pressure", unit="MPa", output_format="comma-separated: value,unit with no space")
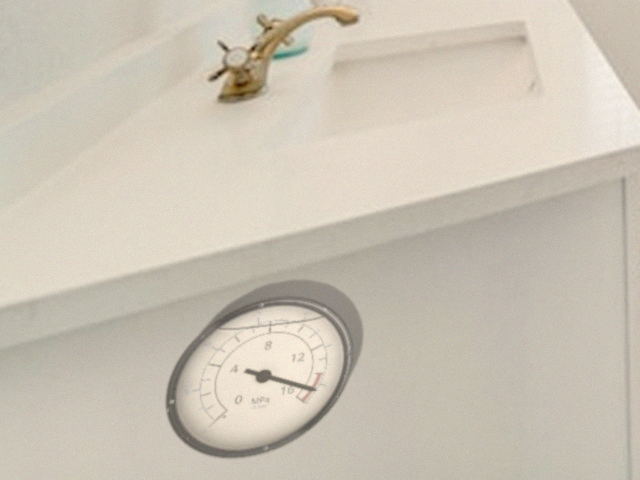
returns 15,MPa
